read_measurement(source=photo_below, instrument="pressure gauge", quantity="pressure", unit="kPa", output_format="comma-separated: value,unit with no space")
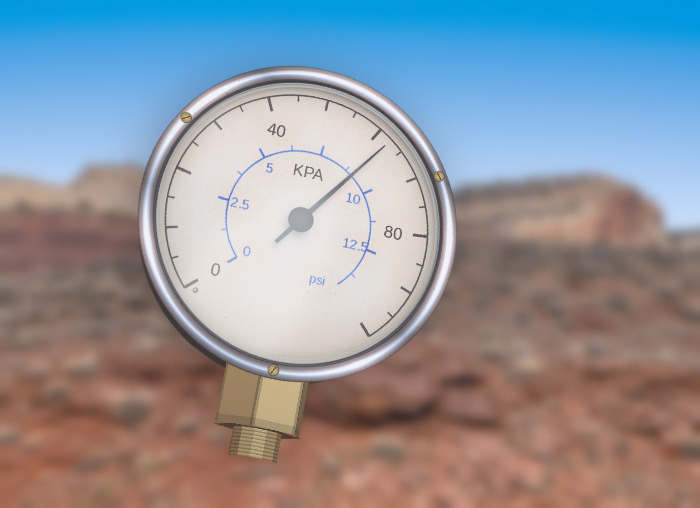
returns 62.5,kPa
